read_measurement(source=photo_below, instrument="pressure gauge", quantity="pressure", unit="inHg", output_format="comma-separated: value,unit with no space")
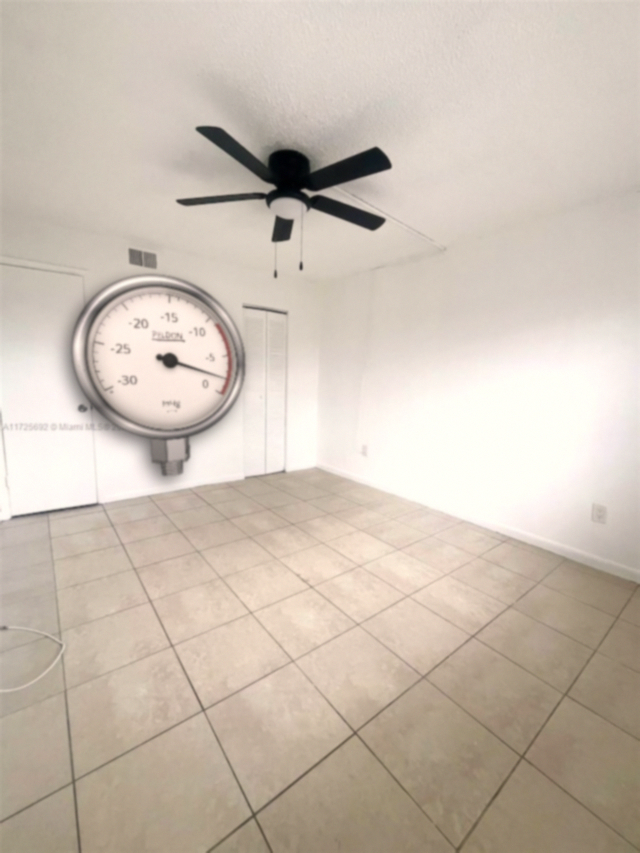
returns -2,inHg
